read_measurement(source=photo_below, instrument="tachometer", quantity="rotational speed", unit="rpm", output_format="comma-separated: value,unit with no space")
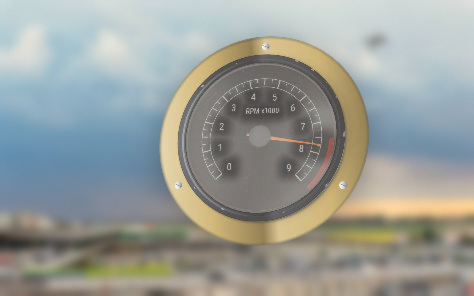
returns 7750,rpm
